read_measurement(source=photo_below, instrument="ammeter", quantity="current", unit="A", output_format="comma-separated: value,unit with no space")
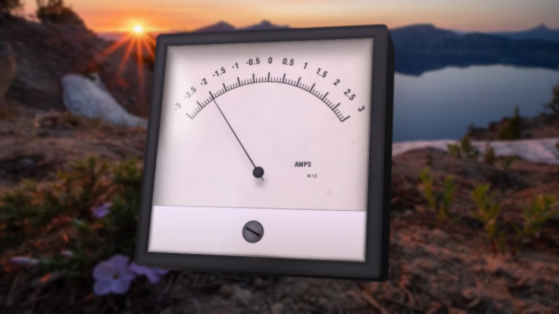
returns -2,A
